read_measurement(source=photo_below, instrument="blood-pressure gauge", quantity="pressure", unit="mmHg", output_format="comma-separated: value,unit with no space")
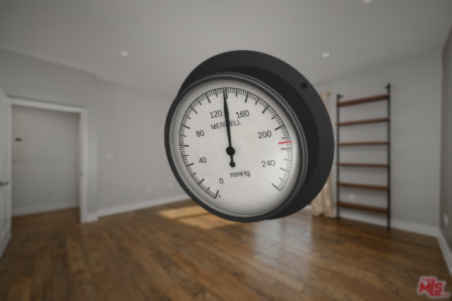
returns 140,mmHg
